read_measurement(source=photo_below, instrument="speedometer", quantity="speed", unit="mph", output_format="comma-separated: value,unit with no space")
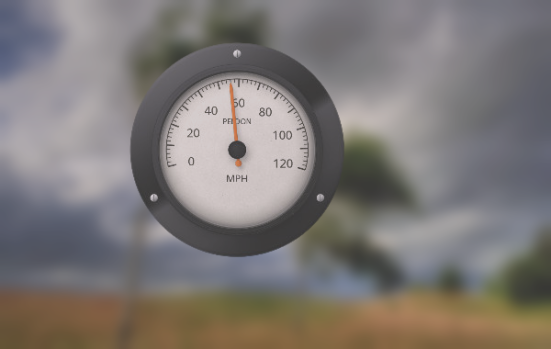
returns 56,mph
